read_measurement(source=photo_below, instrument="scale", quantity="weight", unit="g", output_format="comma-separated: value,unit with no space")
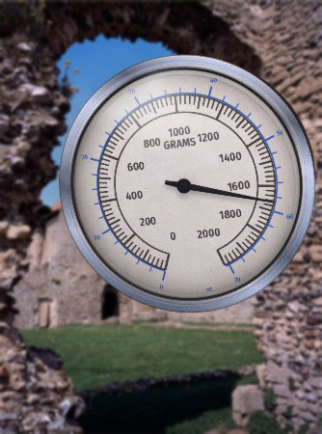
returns 1660,g
